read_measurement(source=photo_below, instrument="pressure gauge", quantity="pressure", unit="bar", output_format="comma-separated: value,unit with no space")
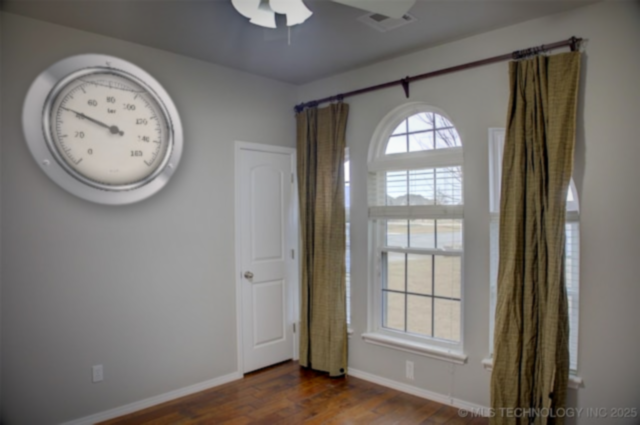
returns 40,bar
